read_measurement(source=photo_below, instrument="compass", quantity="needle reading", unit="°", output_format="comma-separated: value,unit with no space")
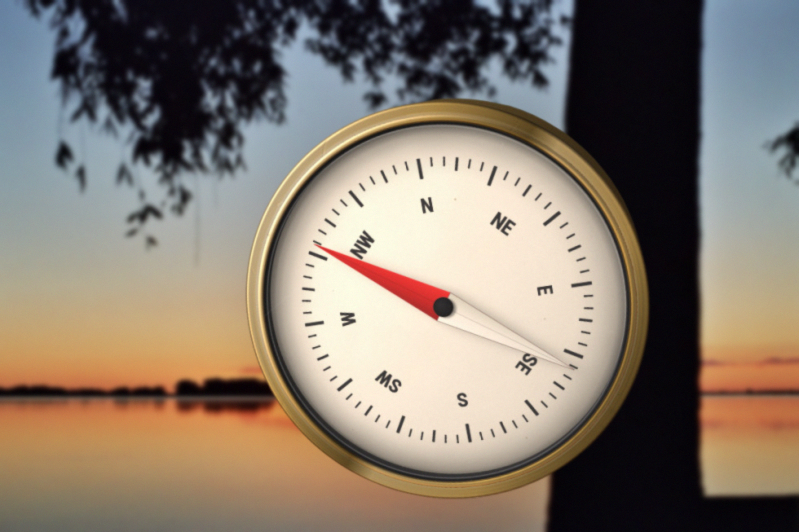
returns 305,°
